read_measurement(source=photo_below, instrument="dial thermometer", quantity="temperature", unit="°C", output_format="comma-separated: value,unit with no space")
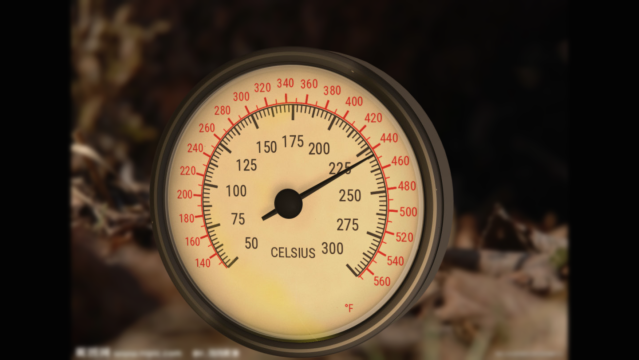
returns 230,°C
